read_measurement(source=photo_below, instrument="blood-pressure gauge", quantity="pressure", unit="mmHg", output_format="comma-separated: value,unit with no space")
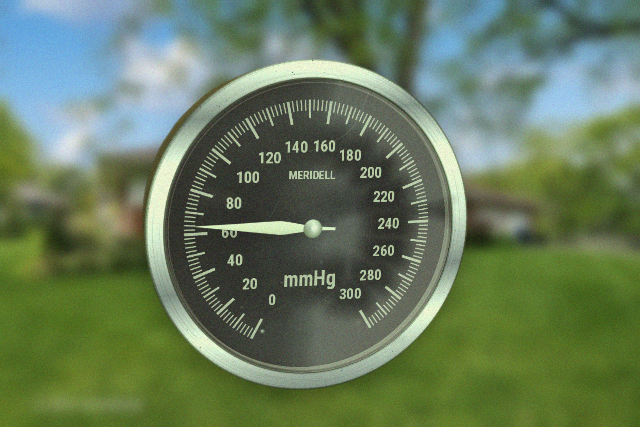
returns 64,mmHg
